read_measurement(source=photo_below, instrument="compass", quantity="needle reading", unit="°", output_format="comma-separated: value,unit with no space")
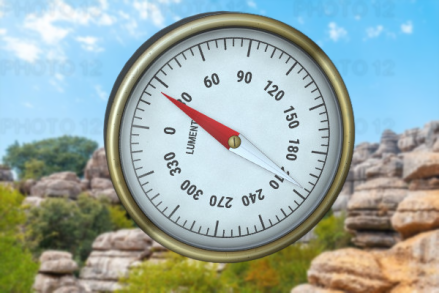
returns 25,°
